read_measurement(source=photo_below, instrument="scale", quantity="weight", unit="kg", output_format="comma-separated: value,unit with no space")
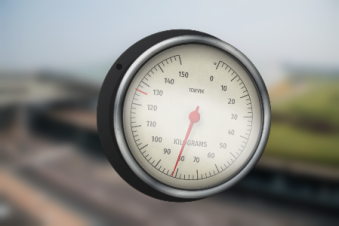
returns 82,kg
